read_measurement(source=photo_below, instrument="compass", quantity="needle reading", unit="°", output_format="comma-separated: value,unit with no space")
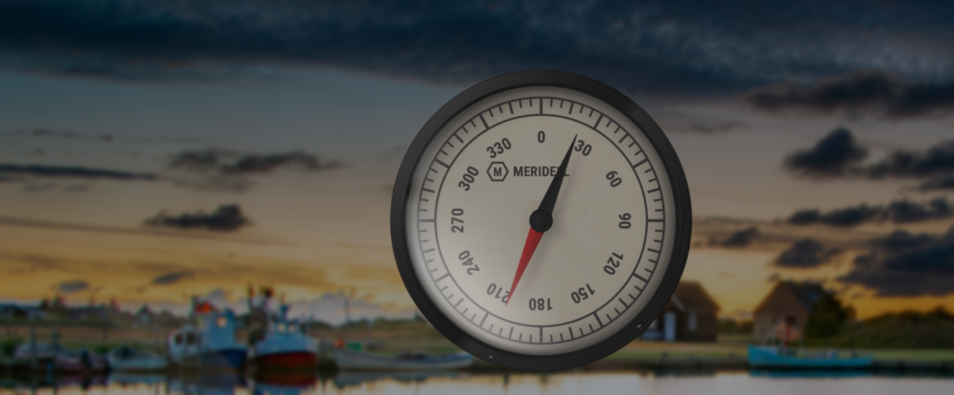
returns 202.5,°
